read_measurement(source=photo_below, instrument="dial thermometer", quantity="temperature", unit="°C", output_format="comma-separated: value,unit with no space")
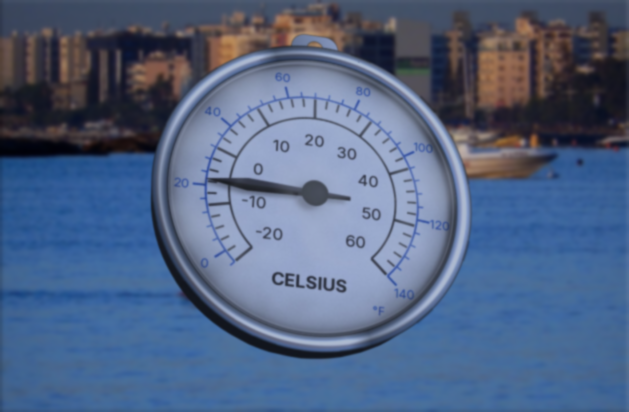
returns -6,°C
